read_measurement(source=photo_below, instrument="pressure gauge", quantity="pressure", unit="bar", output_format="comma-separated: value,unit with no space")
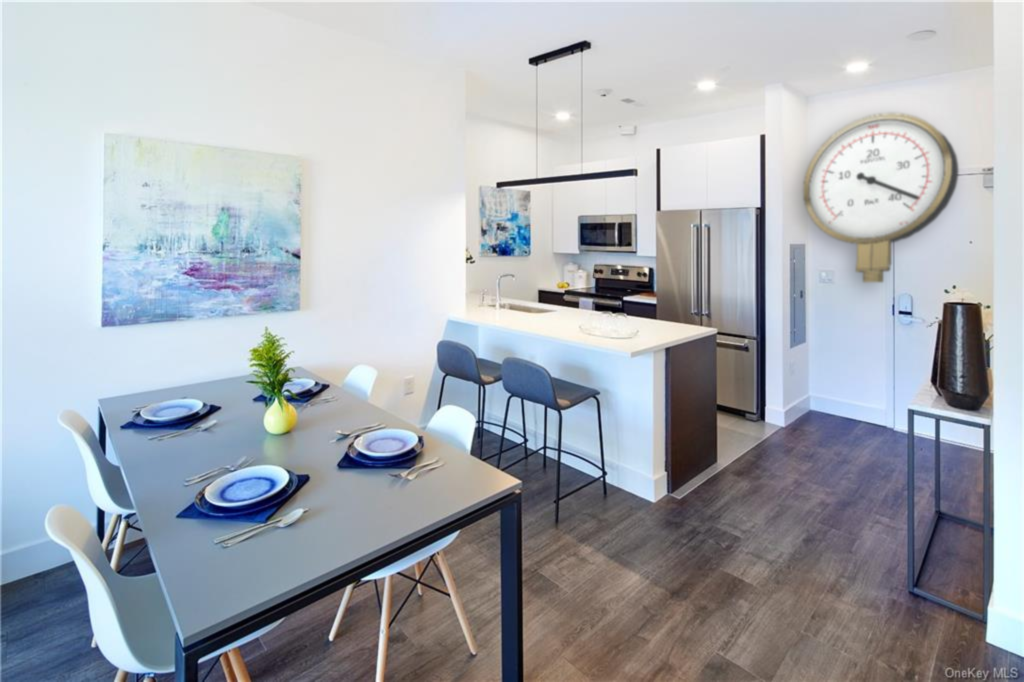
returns 38,bar
